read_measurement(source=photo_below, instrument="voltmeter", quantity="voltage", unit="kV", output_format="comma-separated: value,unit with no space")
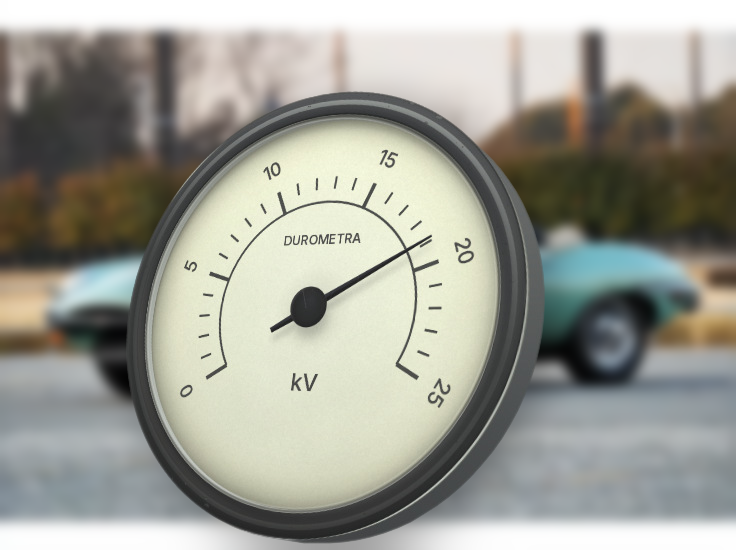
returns 19,kV
